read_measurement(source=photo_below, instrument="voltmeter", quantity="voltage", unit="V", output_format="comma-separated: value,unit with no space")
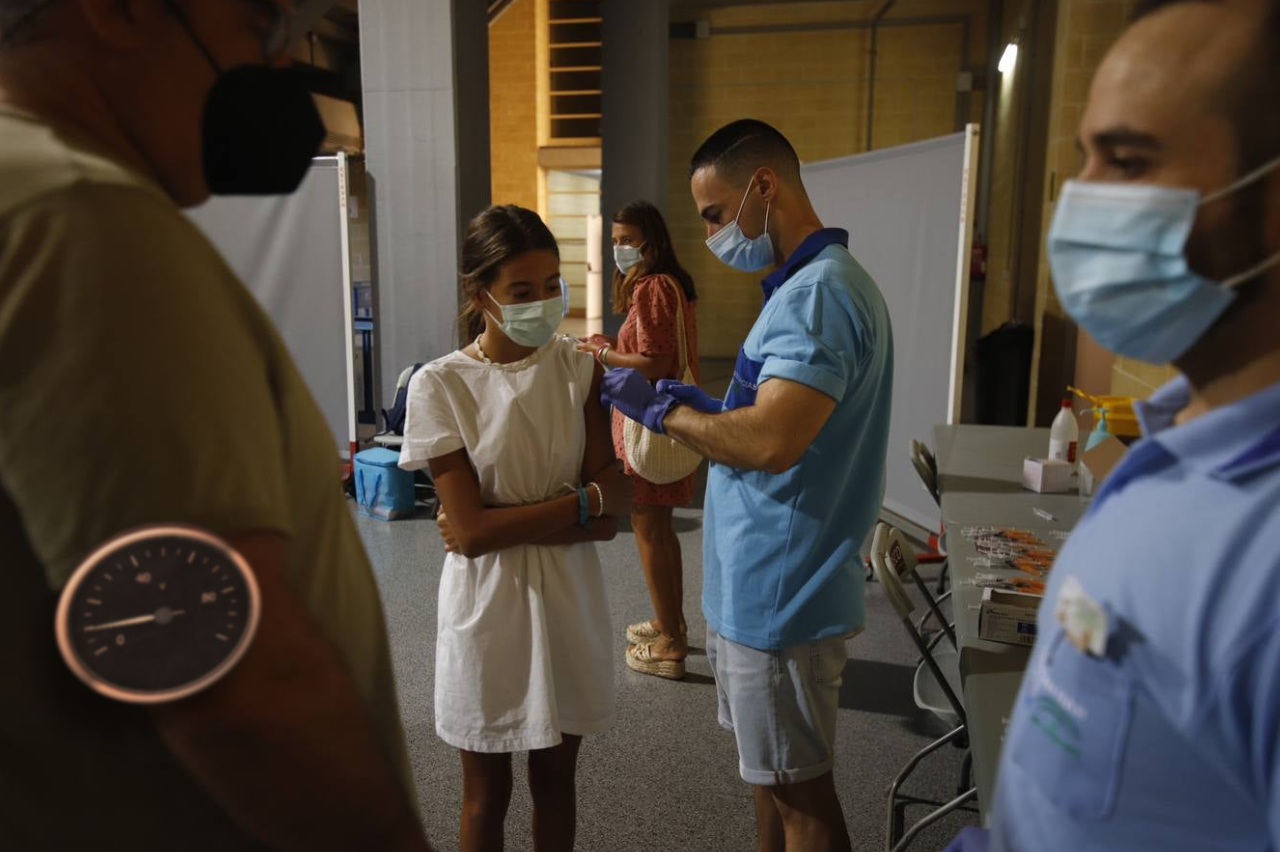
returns 10,V
